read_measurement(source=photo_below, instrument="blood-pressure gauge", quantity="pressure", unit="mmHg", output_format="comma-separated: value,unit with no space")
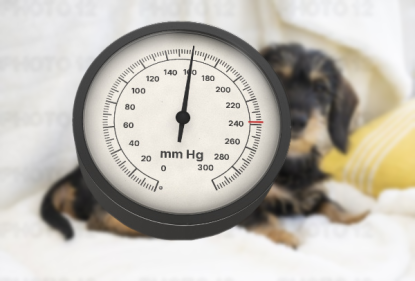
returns 160,mmHg
